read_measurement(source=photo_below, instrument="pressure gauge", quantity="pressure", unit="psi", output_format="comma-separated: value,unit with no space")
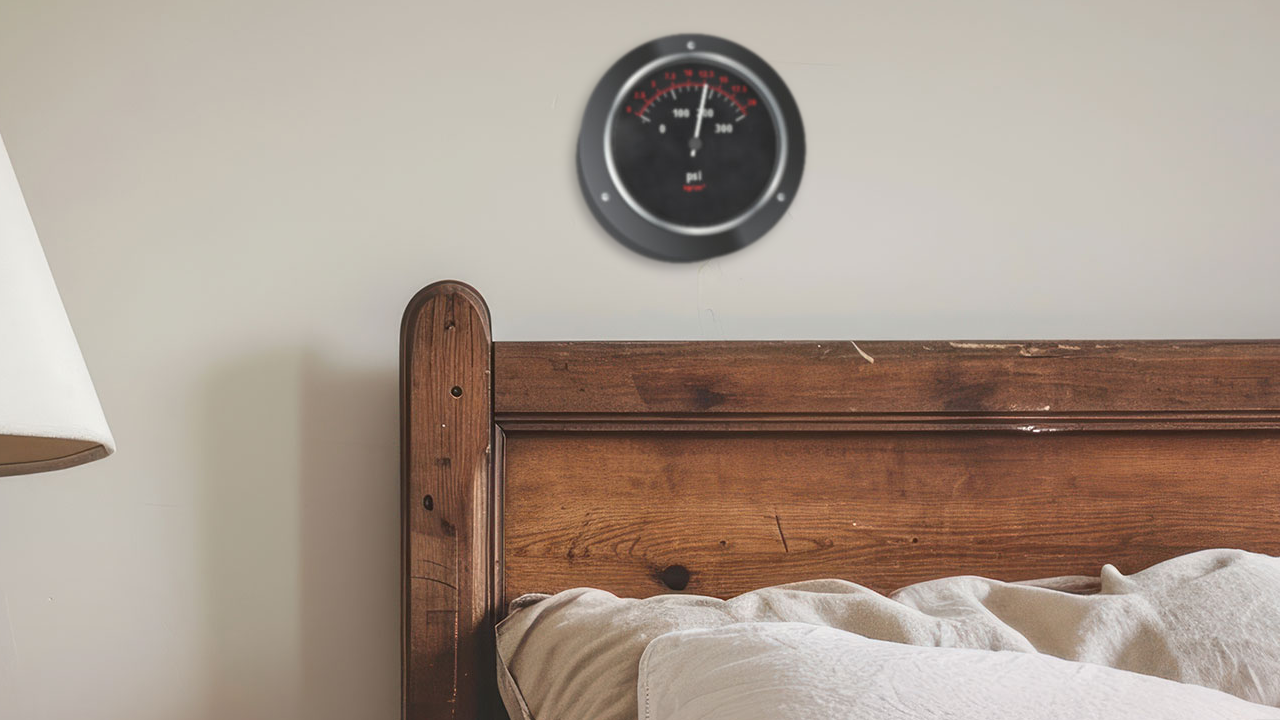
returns 180,psi
